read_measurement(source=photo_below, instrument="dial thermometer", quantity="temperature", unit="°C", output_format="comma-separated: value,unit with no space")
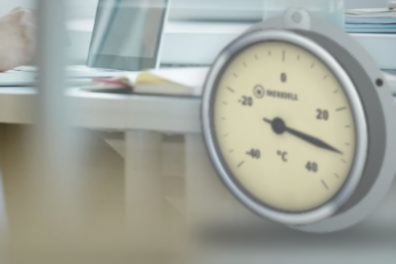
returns 30,°C
